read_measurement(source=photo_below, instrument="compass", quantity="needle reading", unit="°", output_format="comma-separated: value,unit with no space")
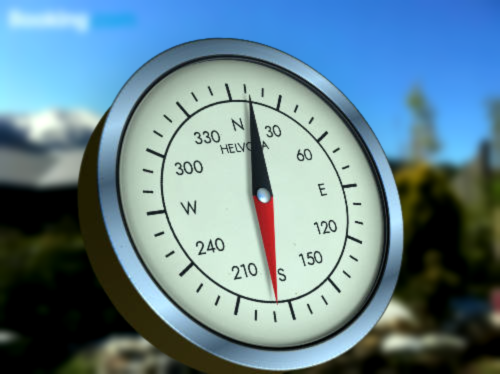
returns 190,°
